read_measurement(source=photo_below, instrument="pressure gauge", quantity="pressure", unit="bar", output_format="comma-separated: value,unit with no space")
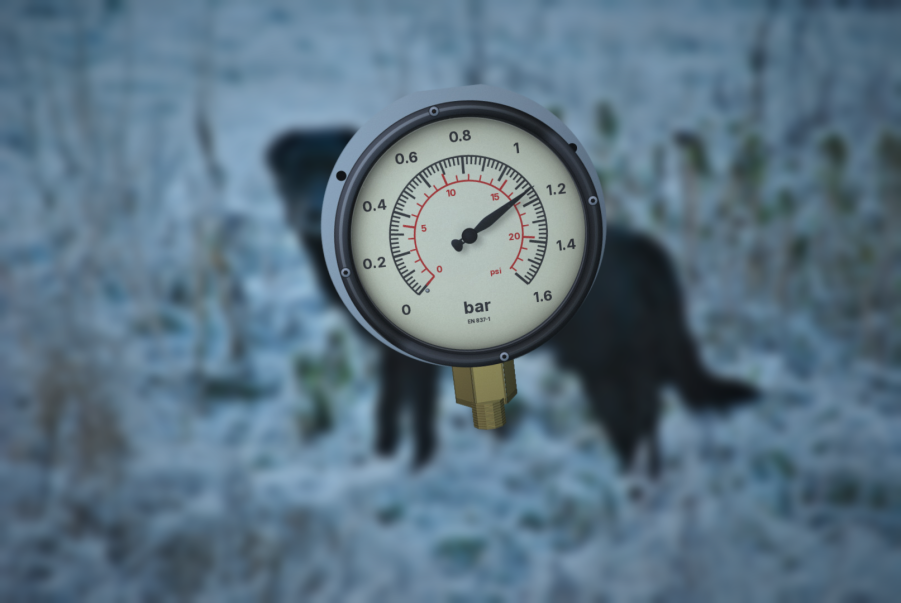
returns 1.14,bar
